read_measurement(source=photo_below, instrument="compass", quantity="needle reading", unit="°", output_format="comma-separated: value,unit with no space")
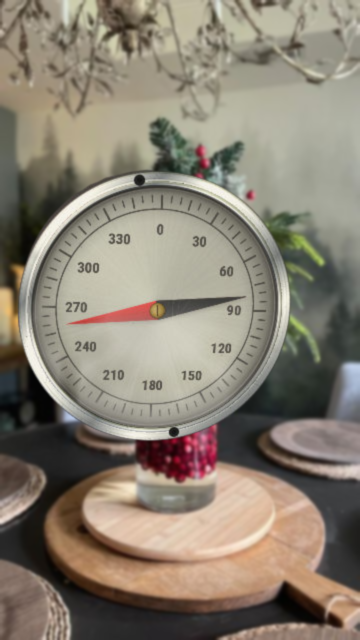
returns 260,°
